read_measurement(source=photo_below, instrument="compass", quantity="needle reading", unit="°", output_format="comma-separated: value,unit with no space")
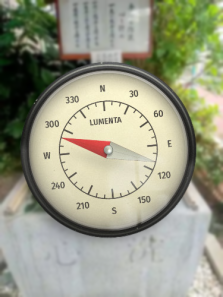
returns 290,°
